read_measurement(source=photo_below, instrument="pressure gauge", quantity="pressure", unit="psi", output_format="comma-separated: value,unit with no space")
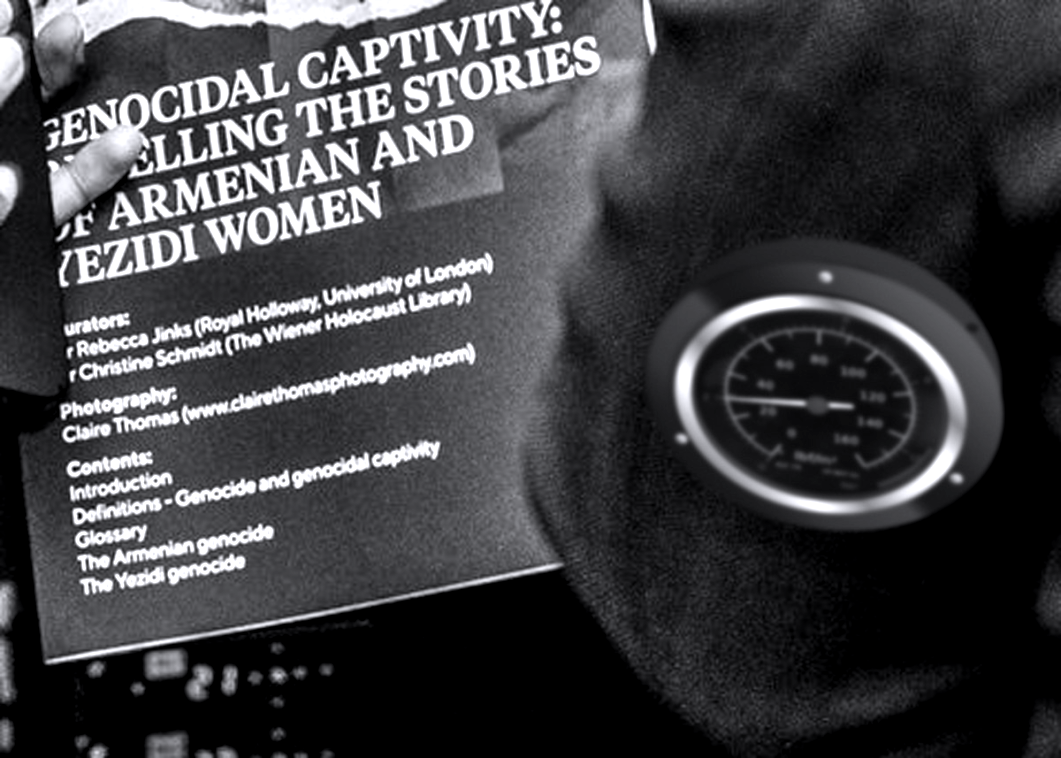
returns 30,psi
